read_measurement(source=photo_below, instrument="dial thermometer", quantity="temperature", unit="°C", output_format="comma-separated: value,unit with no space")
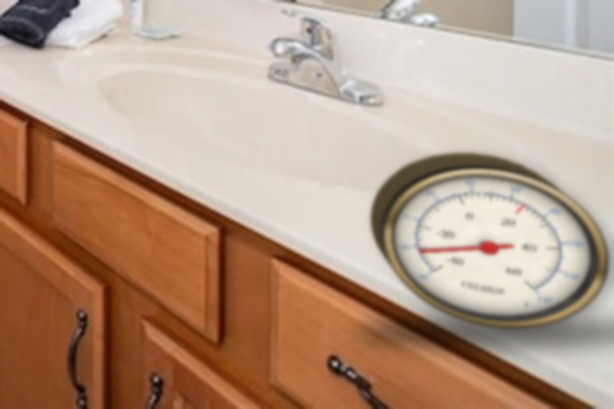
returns -30,°C
